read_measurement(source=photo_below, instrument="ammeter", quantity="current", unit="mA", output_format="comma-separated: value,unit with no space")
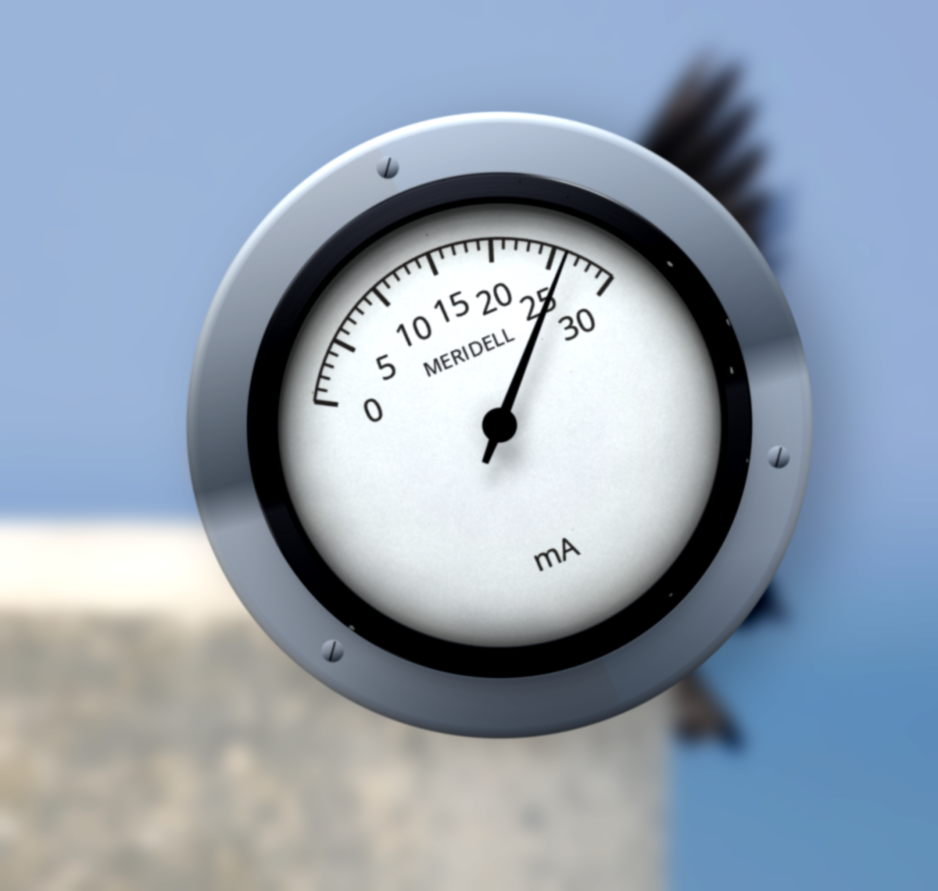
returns 26,mA
